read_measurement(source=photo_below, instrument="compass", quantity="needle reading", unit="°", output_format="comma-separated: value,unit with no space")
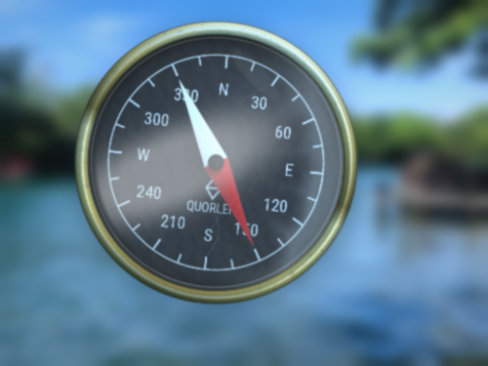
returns 150,°
